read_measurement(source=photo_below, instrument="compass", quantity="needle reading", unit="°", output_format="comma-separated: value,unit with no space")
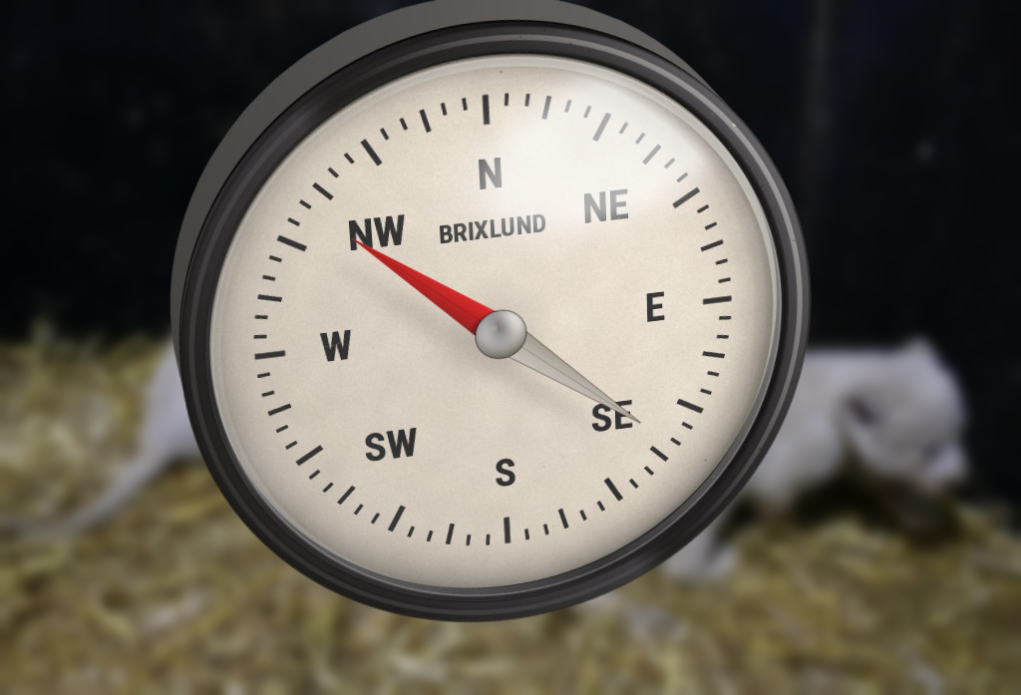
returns 310,°
